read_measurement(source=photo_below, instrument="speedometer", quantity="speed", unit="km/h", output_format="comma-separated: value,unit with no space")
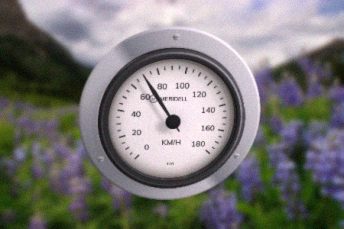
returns 70,km/h
